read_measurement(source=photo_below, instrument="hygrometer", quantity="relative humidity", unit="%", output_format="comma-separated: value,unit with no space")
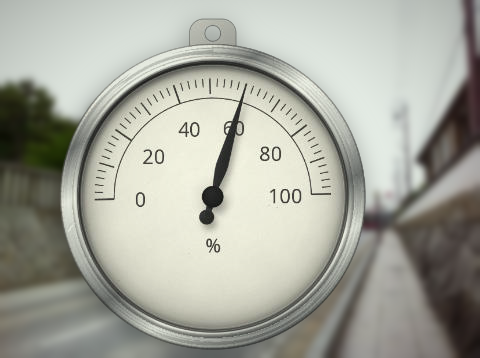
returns 60,%
